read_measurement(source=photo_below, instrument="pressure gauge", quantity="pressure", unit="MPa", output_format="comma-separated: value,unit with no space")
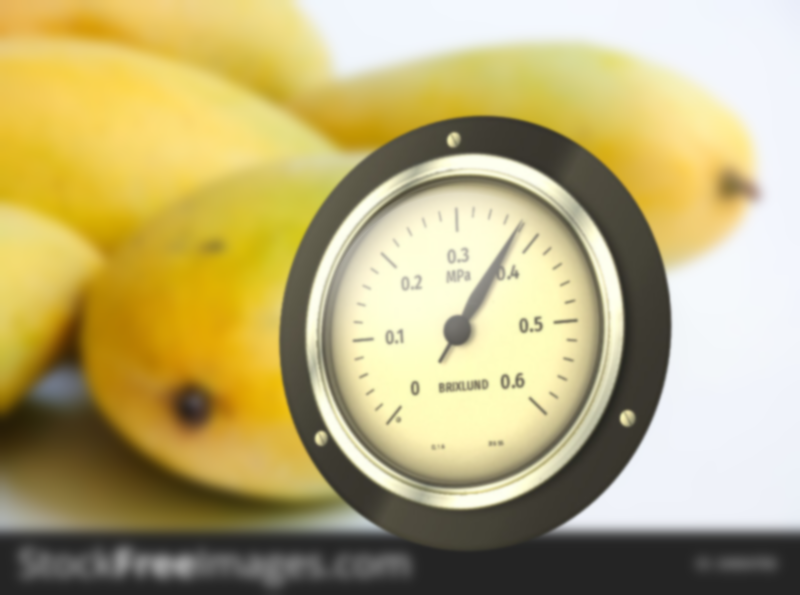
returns 0.38,MPa
